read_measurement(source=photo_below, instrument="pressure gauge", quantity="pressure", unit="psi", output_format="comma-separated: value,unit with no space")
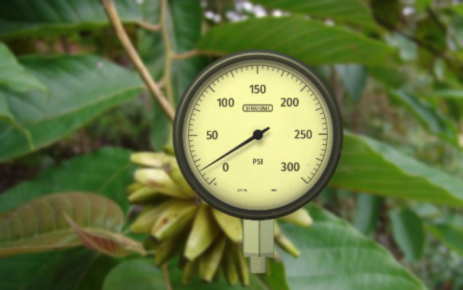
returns 15,psi
